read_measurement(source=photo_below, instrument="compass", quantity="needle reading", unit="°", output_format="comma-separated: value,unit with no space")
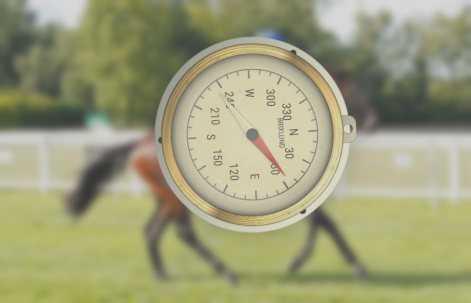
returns 55,°
